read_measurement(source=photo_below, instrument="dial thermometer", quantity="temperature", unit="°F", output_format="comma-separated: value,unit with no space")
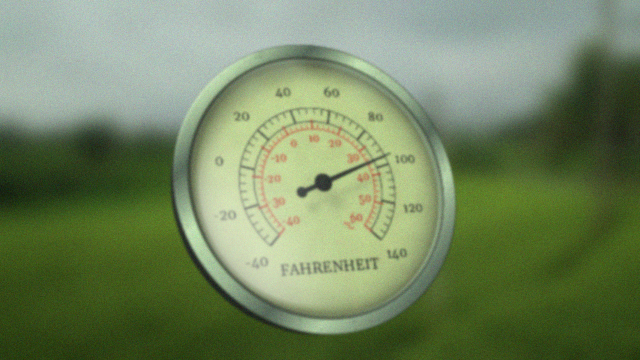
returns 96,°F
